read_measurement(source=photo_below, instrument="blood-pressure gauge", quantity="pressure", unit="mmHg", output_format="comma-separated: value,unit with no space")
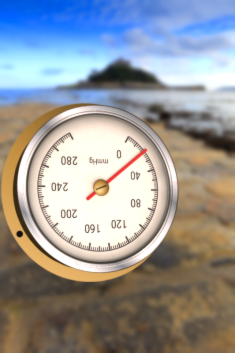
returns 20,mmHg
